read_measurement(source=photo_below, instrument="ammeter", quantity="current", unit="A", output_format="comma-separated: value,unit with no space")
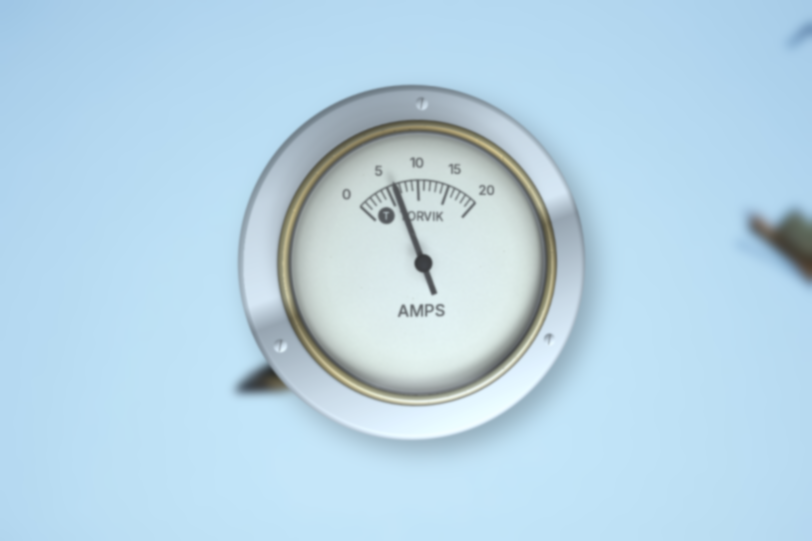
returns 6,A
